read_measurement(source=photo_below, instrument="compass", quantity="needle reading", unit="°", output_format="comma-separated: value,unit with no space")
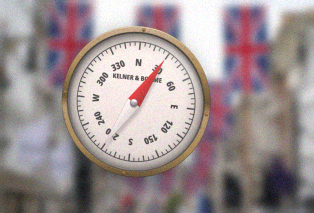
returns 30,°
